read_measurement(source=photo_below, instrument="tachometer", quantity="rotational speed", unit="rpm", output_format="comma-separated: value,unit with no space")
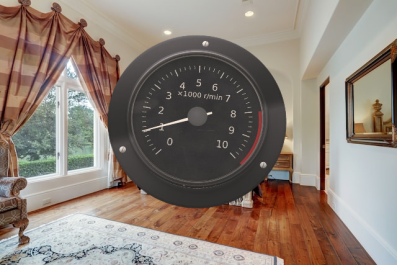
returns 1000,rpm
